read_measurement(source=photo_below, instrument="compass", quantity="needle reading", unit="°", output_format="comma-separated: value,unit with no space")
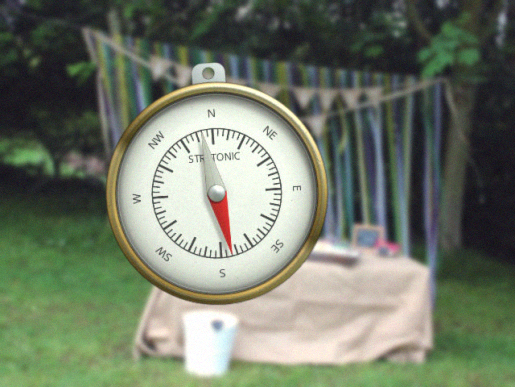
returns 170,°
